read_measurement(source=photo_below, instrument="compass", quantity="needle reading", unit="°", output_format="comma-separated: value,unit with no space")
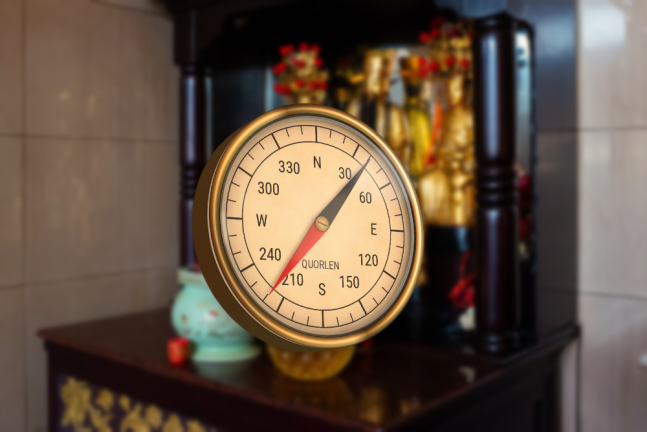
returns 220,°
